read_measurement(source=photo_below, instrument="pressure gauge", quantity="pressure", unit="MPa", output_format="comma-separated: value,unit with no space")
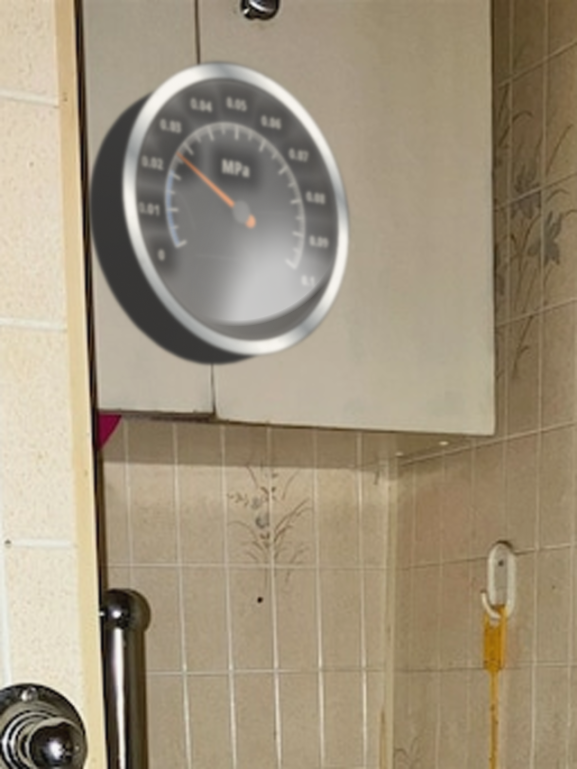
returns 0.025,MPa
